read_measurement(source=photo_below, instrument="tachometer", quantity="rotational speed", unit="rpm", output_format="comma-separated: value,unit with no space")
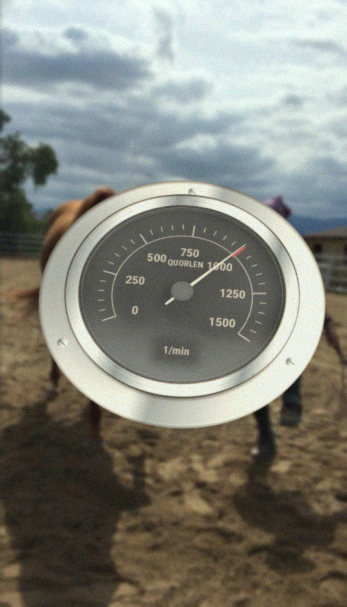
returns 1000,rpm
